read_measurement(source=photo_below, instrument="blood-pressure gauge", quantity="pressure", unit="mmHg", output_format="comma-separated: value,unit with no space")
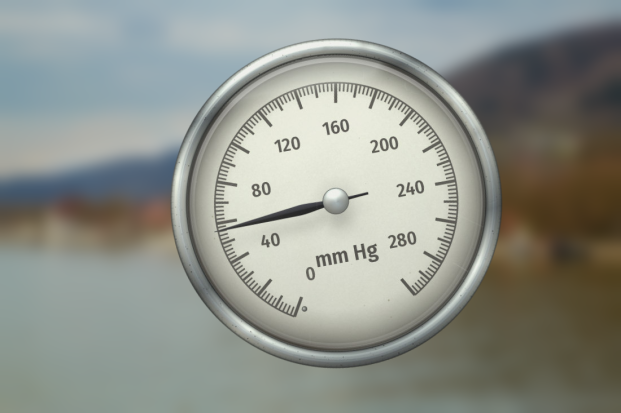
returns 56,mmHg
